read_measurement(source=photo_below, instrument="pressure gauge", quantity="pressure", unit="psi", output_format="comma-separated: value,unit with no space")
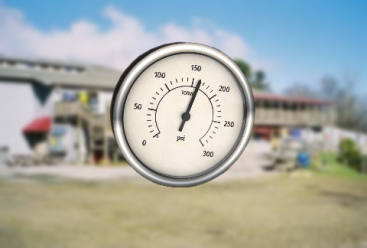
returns 160,psi
